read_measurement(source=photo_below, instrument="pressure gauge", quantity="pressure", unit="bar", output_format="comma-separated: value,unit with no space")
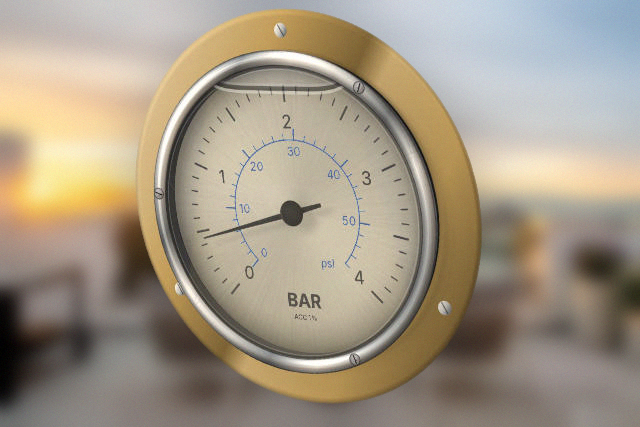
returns 0.45,bar
